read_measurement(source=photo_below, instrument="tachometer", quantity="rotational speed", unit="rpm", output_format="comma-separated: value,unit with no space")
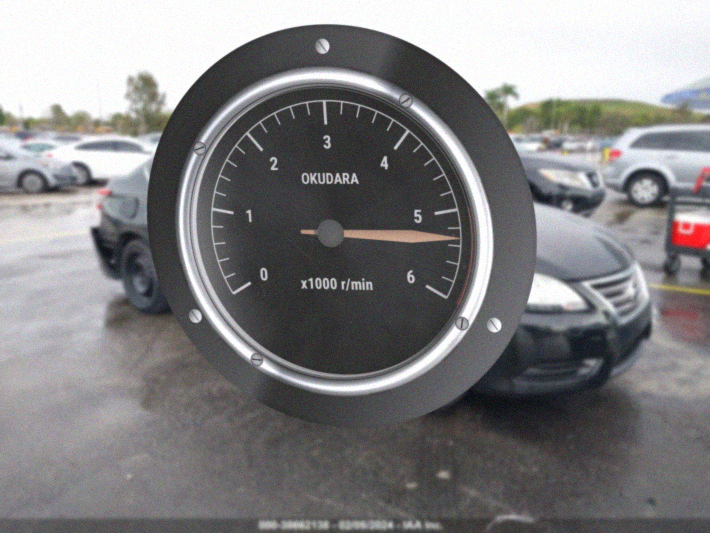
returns 5300,rpm
